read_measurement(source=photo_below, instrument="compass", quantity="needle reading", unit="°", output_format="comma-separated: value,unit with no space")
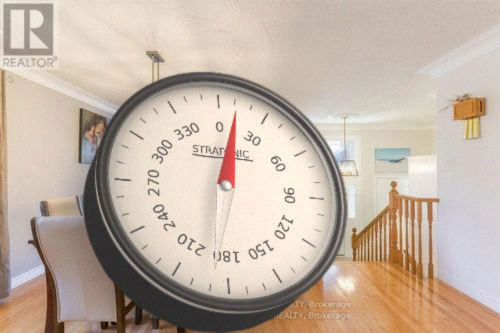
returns 10,°
